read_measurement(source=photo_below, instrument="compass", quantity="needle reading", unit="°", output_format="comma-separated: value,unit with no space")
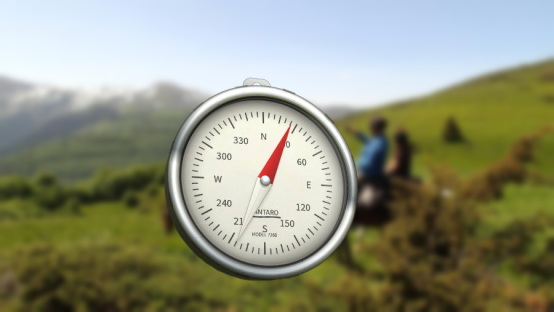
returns 25,°
